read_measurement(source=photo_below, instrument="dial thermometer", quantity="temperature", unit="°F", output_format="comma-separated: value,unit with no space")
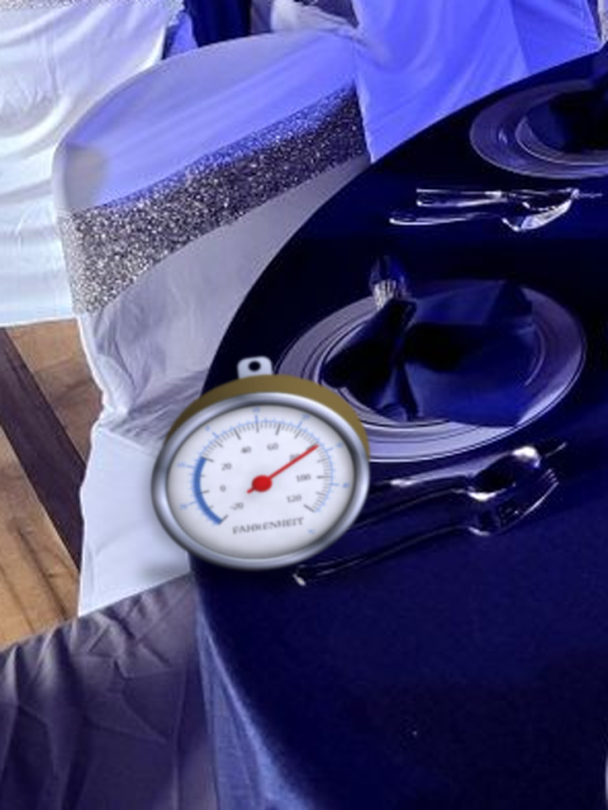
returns 80,°F
